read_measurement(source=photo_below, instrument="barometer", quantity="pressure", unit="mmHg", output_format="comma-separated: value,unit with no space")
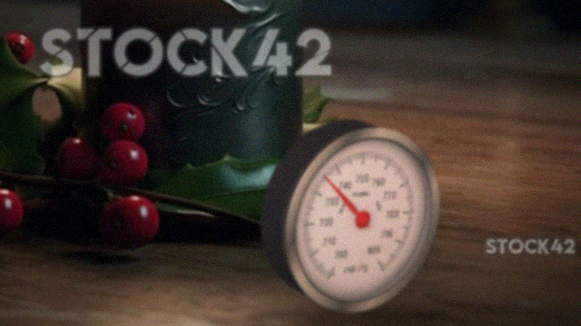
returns 735,mmHg
